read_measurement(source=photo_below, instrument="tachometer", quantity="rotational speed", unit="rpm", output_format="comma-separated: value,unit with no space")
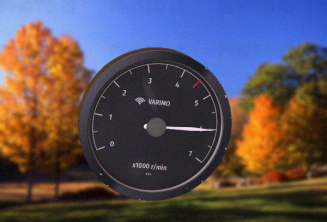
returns 6000,rpm
